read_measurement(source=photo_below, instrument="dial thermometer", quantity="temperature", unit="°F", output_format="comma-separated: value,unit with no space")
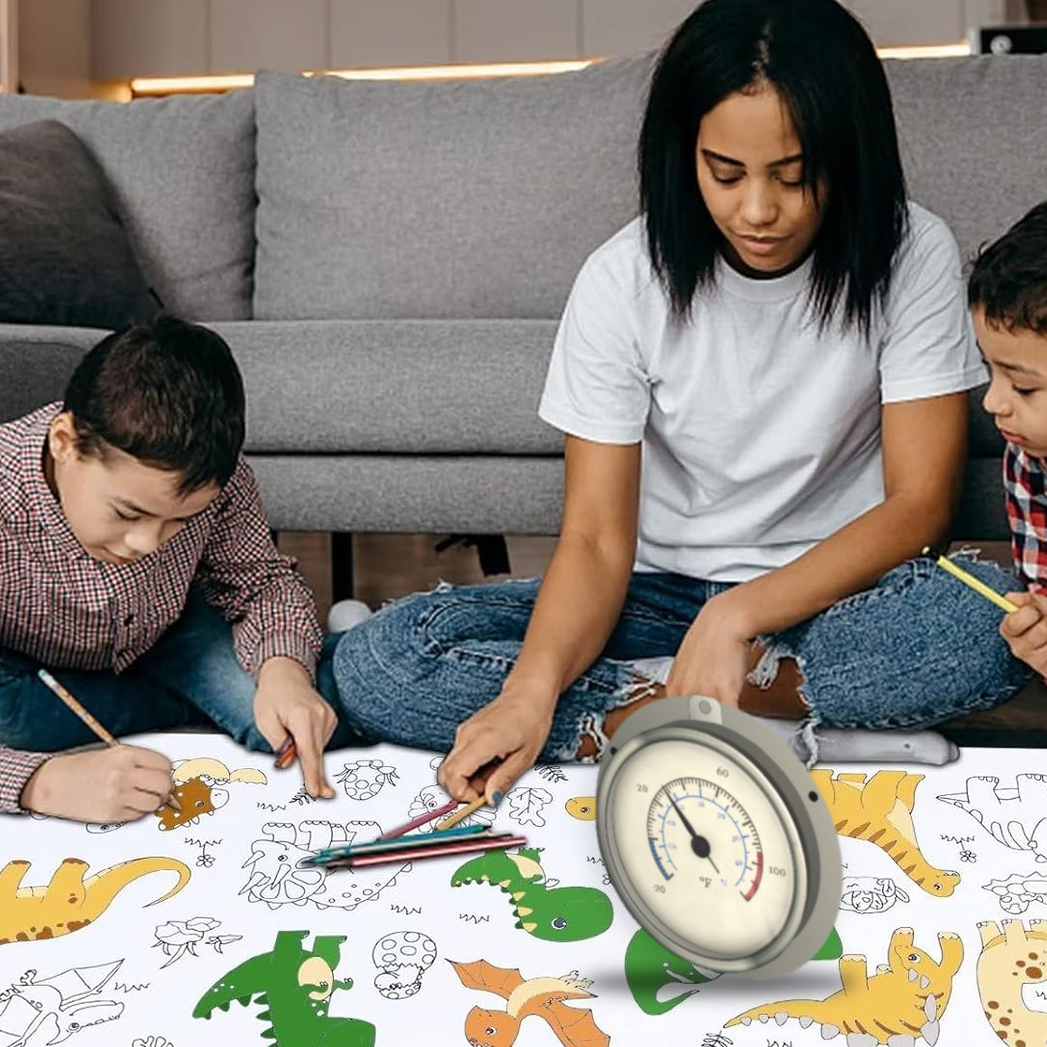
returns 30,°F
